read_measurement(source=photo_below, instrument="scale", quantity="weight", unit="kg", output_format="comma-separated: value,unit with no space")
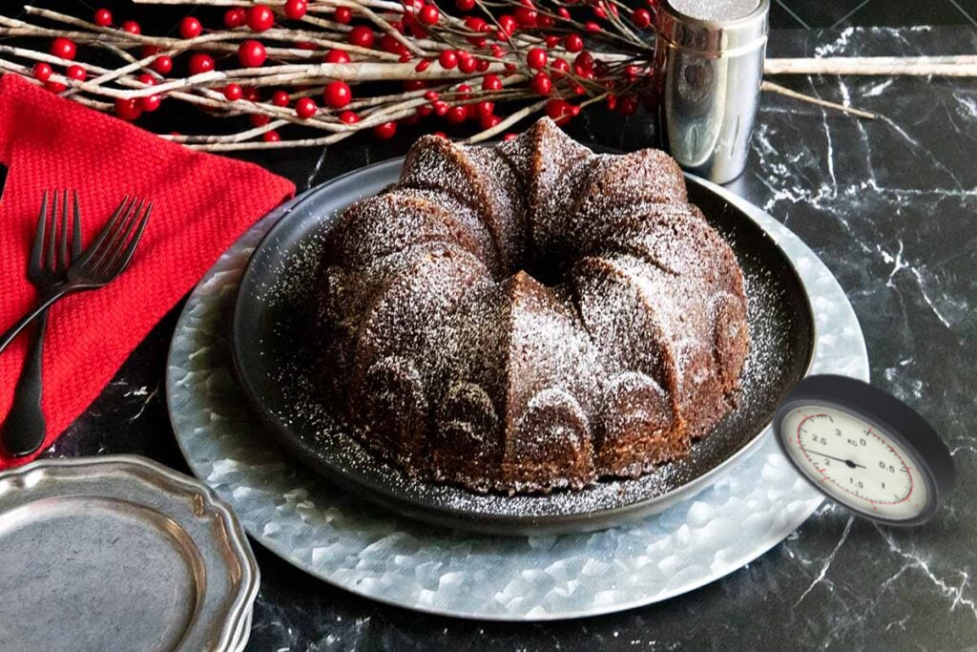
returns 2.25,kg
